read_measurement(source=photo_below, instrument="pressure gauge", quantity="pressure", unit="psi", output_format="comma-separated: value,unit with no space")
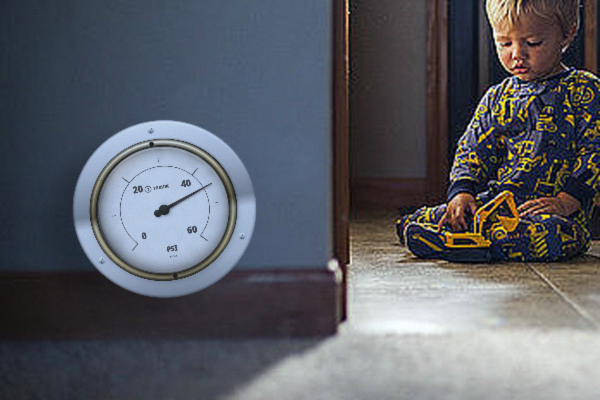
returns 45,psi
